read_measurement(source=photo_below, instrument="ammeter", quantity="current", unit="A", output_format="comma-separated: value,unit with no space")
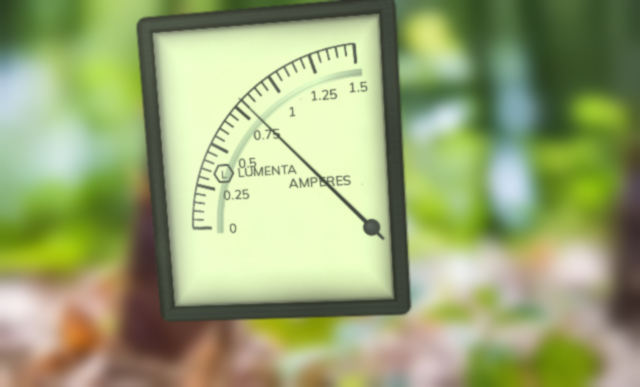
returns 0.8,A
